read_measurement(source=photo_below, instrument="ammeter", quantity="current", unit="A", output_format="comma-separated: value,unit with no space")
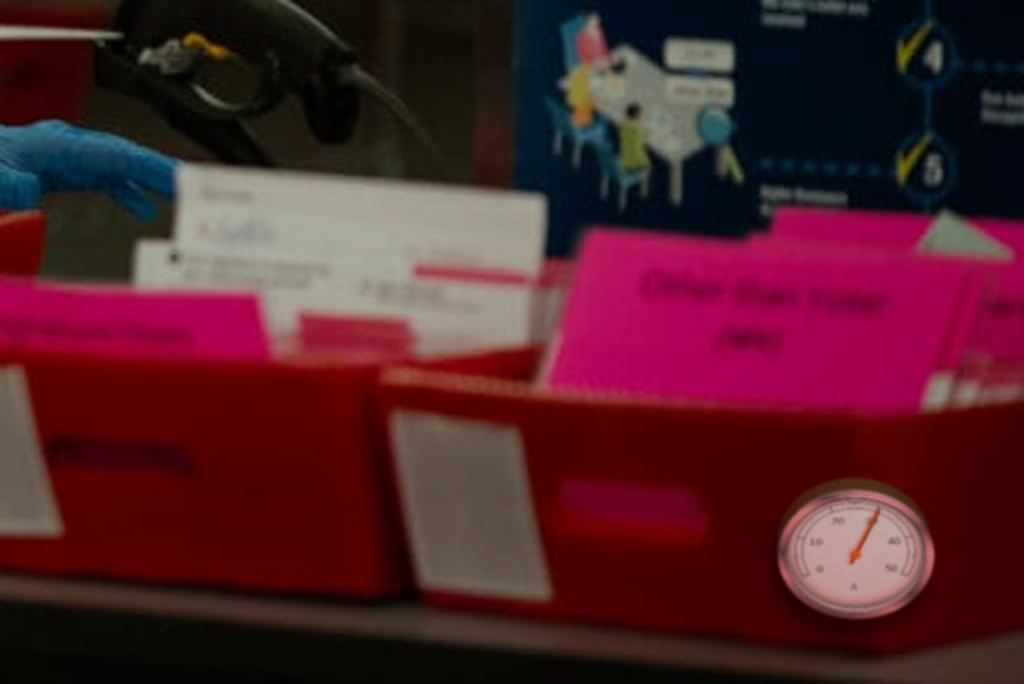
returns 30,A
